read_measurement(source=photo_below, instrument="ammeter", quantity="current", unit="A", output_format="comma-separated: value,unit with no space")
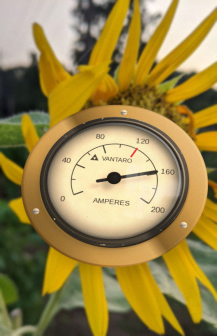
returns 160,A
